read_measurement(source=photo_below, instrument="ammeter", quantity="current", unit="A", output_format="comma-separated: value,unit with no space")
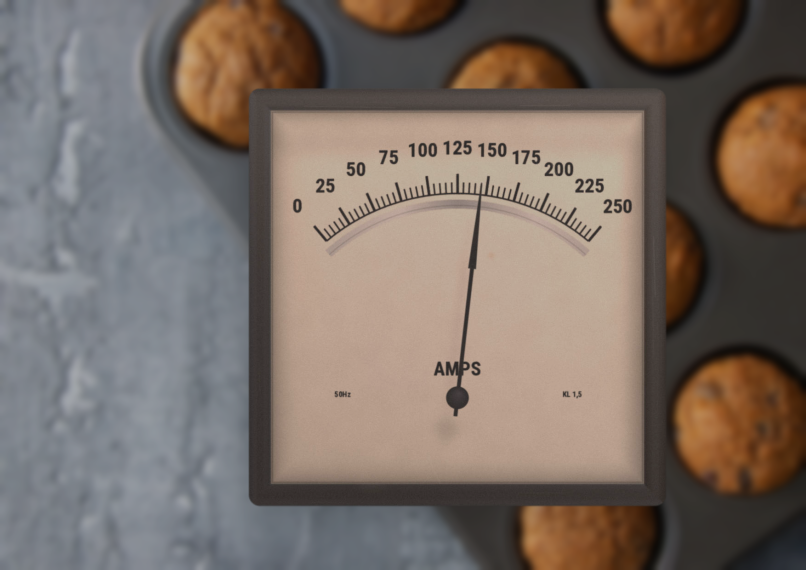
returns 145,A
